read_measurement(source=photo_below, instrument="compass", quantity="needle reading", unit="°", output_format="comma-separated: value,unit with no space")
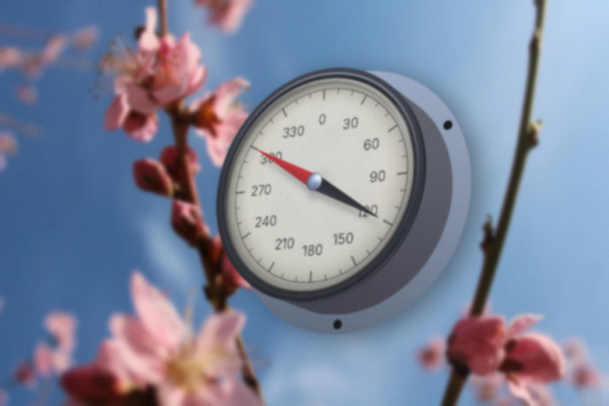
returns 300,°
